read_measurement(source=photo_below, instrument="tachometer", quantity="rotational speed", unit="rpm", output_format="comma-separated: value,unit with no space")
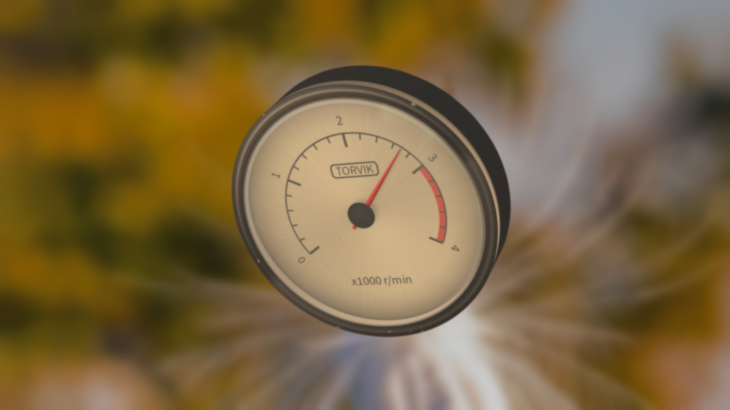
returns 2700,rpm
